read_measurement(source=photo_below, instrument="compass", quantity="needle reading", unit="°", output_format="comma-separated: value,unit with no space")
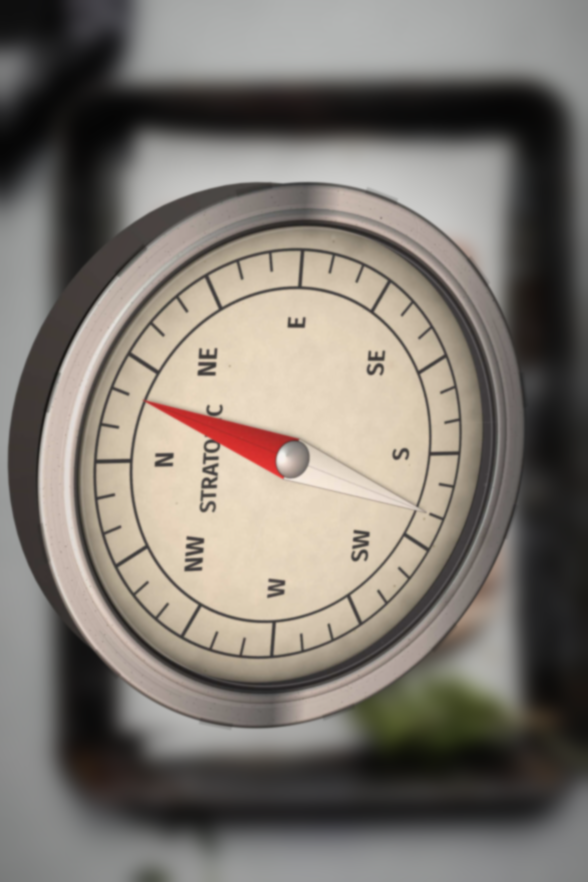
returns 20,°
